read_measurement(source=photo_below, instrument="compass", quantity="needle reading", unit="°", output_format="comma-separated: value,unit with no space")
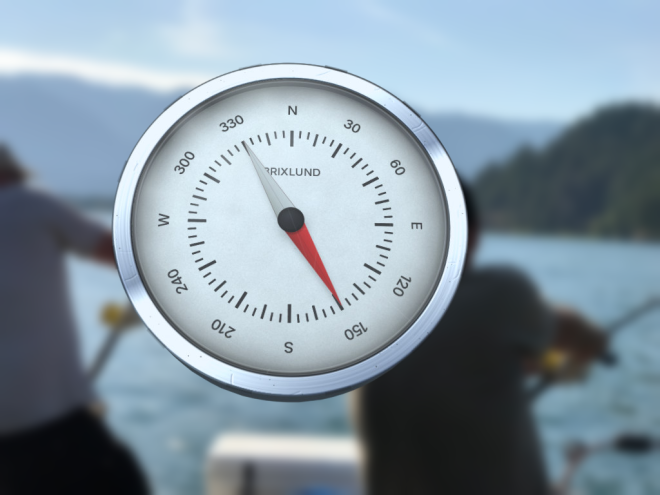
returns 150,°
